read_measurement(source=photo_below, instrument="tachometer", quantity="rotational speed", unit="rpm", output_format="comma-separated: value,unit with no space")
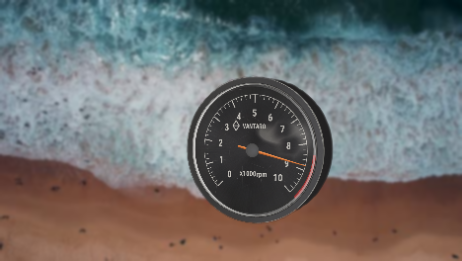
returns 8800,rpm
